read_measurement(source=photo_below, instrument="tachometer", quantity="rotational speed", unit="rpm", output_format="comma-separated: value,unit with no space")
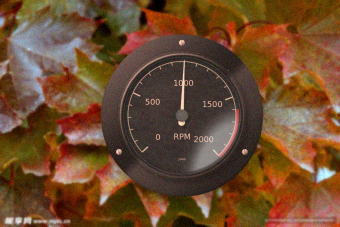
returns 1000,rpm
